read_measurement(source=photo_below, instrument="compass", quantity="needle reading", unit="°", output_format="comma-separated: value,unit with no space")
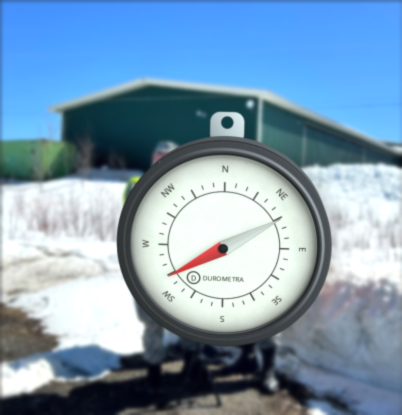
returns 240,°
